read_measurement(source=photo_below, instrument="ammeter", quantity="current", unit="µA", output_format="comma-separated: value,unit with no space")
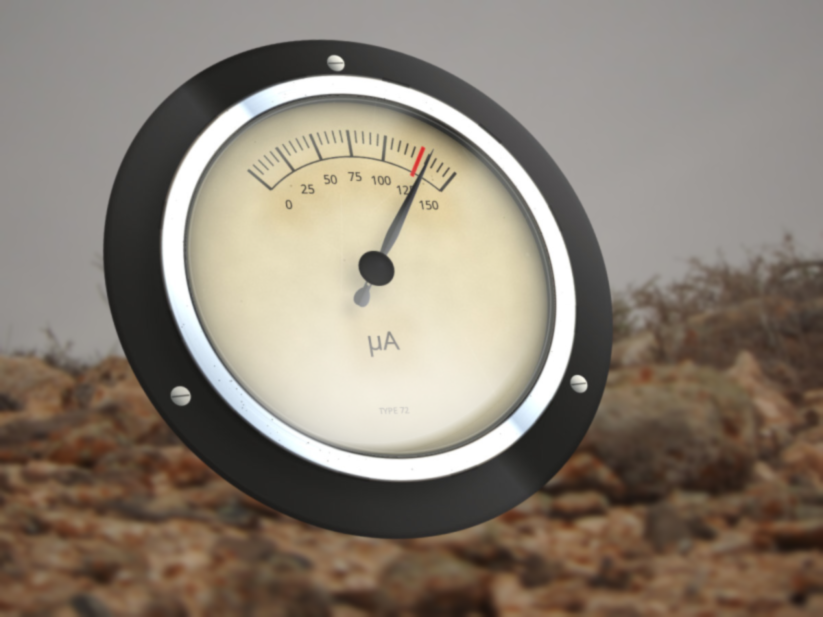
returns 130,µA
